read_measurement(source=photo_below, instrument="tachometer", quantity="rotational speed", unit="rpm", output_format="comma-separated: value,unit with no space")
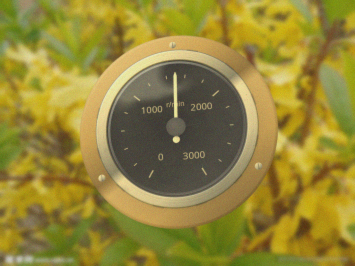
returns 1500,rpm
